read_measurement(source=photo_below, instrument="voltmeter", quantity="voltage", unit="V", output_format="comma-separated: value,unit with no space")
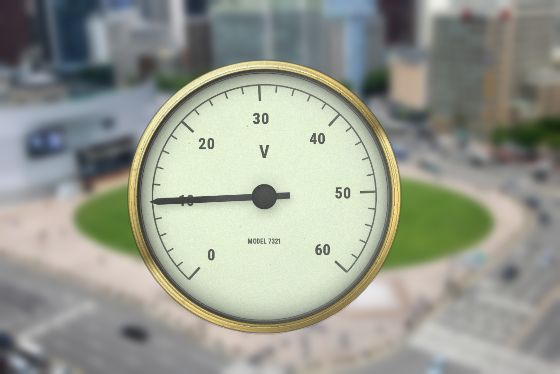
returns 10,V
